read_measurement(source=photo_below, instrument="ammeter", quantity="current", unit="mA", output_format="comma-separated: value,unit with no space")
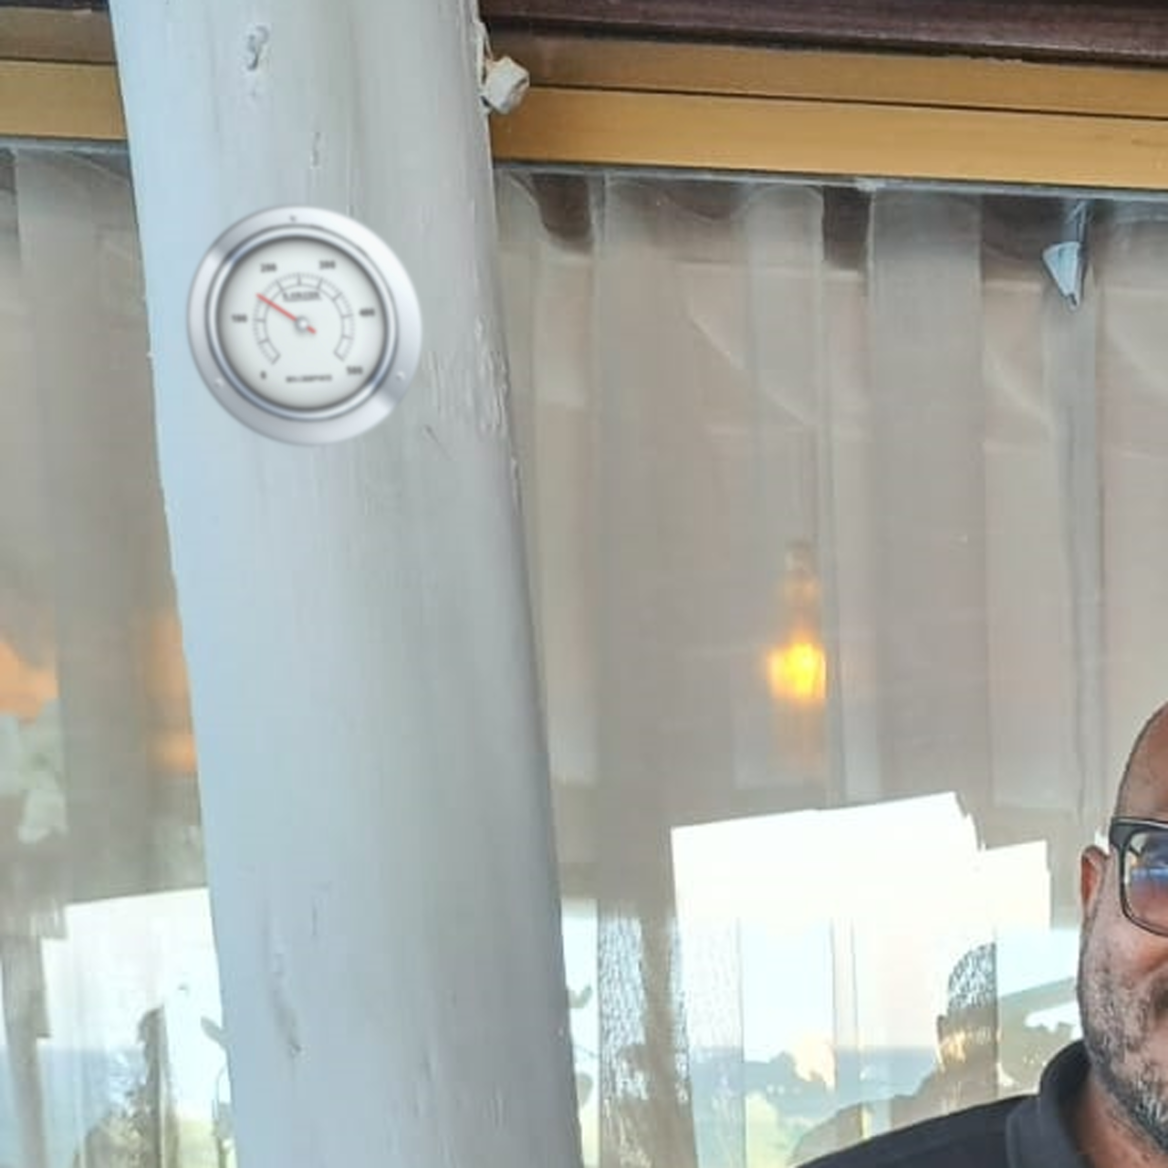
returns 150,mA
